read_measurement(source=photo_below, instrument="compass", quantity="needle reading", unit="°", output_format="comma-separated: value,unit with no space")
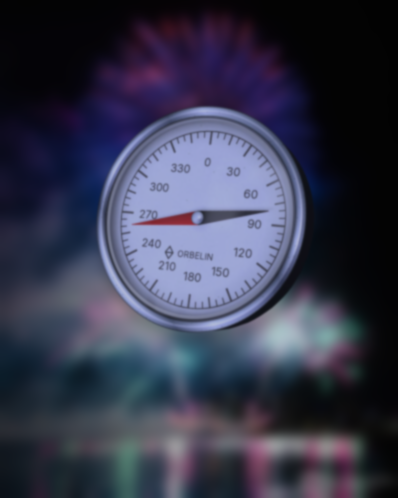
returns 260,°
